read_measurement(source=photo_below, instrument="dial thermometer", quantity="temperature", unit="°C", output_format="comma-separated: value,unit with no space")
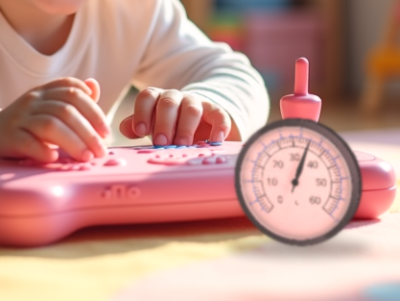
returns 35,°C
